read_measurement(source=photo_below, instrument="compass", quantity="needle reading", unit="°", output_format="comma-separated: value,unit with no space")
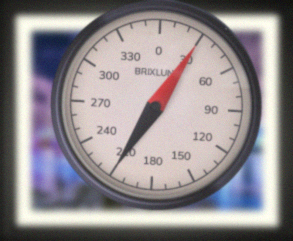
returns 30,°
